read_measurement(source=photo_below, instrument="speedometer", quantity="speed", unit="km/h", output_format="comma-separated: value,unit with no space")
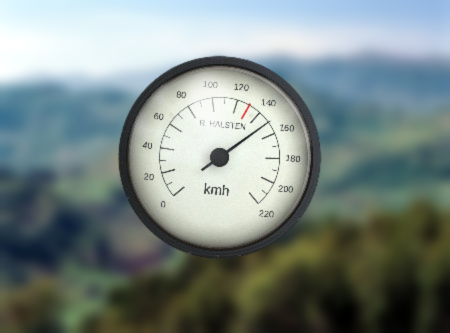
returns 150,km/h
